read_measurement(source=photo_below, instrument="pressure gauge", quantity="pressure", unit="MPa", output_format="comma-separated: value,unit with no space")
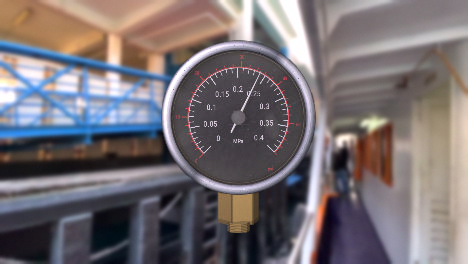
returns 0.24,MPa
